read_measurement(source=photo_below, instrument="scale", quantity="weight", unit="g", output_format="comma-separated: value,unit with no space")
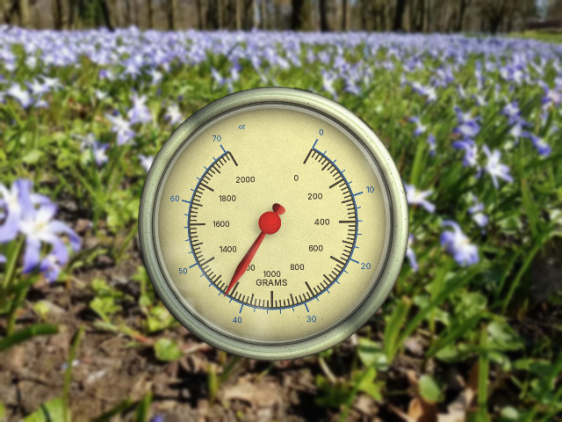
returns 1220,g
